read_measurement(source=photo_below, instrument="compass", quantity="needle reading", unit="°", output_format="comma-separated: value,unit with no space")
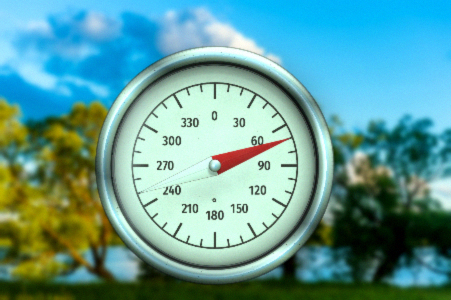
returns 70,°
